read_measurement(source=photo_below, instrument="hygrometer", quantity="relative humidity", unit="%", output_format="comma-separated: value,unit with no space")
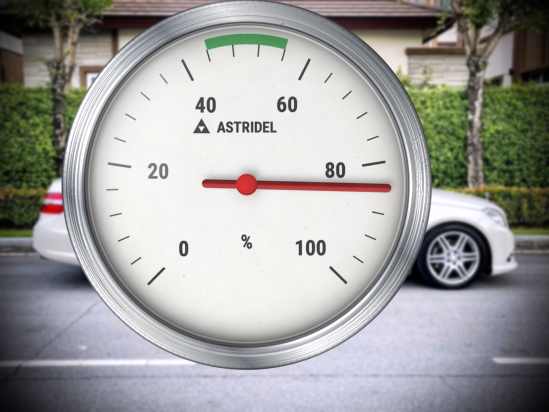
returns 84,%
